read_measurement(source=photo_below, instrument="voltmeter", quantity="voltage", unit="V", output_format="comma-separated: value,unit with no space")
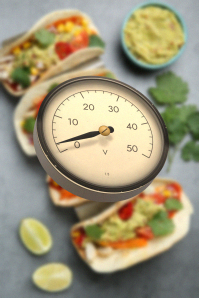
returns 2,V
